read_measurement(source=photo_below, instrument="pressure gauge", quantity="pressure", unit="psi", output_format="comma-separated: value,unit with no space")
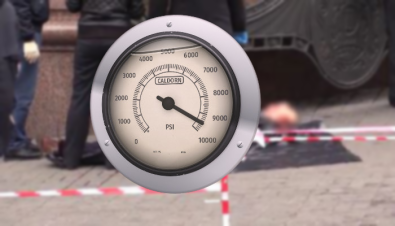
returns 9500,psi
